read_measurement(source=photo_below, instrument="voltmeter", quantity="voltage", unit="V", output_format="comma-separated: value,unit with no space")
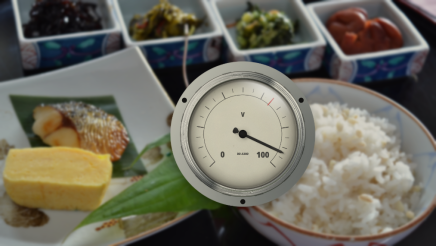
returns 92.5,V
